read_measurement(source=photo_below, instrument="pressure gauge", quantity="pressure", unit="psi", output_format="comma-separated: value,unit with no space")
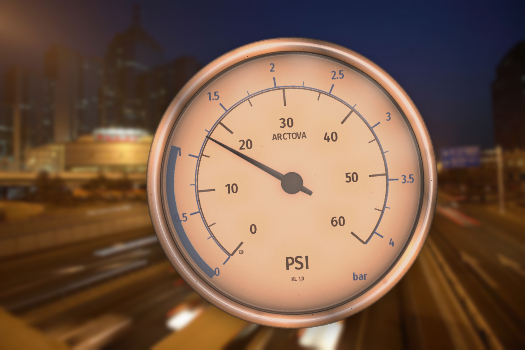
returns 17.5,psi
